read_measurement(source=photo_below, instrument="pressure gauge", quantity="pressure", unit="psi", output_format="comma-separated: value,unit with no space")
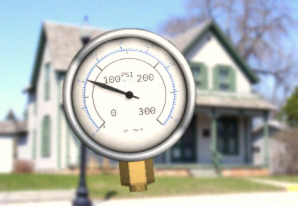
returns 75,psi
